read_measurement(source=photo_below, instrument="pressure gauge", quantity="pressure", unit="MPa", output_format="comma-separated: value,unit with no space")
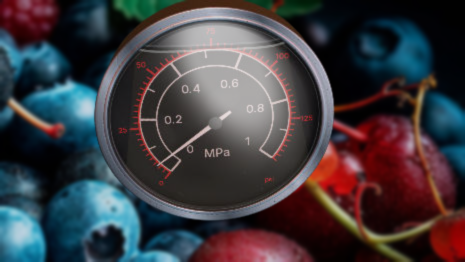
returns 0.05,MPa
